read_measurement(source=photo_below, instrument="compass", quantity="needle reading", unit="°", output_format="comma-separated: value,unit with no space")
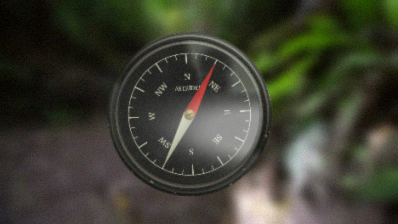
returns 30,°
